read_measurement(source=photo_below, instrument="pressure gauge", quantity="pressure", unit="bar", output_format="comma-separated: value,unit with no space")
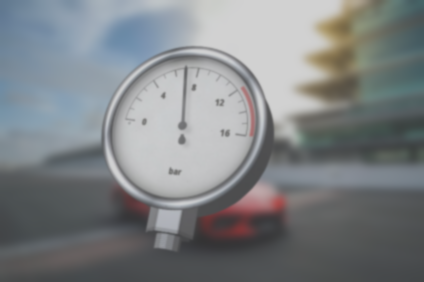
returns 7,bar
